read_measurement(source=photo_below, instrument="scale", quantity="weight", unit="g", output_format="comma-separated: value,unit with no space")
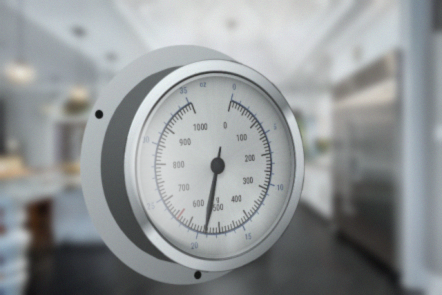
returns 550,g
